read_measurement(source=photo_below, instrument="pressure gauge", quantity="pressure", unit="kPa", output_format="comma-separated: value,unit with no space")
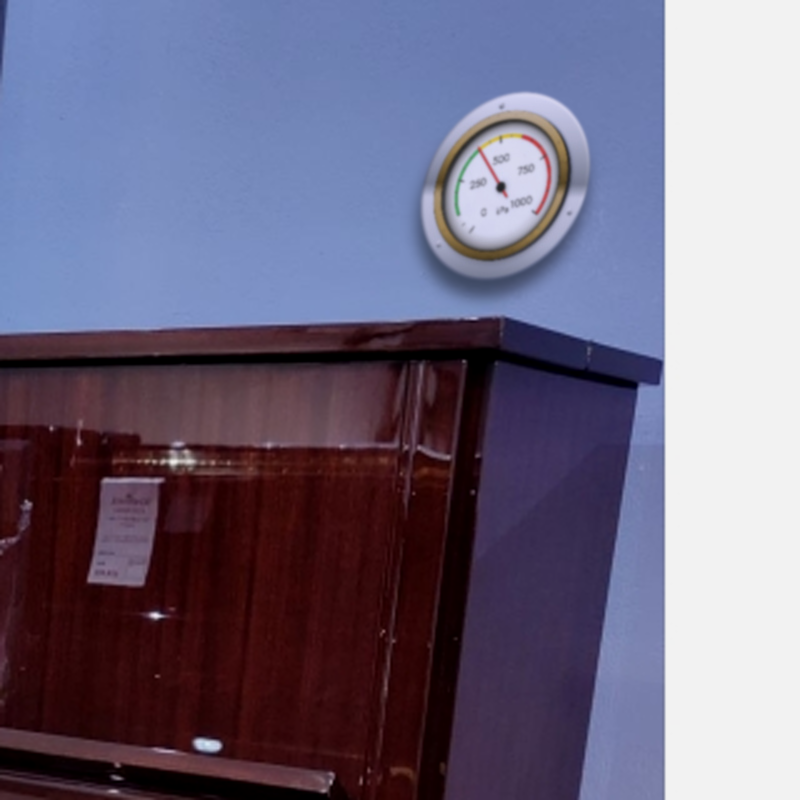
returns 400,kPa
